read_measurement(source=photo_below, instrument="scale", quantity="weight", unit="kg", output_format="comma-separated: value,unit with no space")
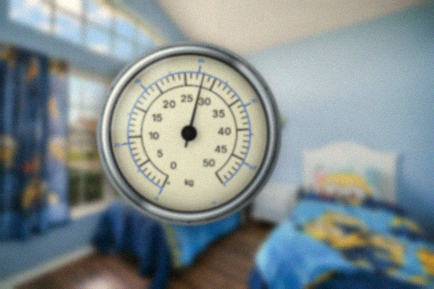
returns 28,kg
